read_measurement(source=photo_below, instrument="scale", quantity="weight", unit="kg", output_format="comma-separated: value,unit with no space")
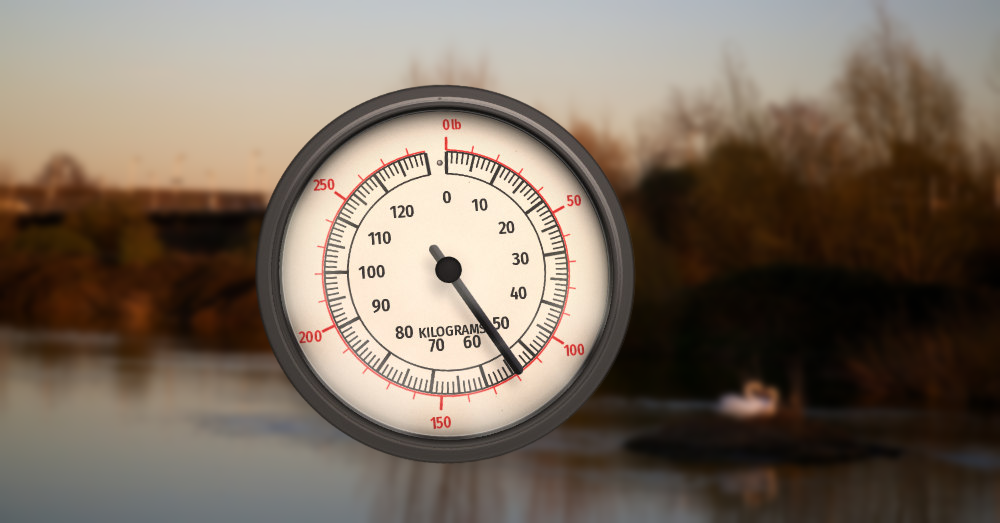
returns 54,kg
